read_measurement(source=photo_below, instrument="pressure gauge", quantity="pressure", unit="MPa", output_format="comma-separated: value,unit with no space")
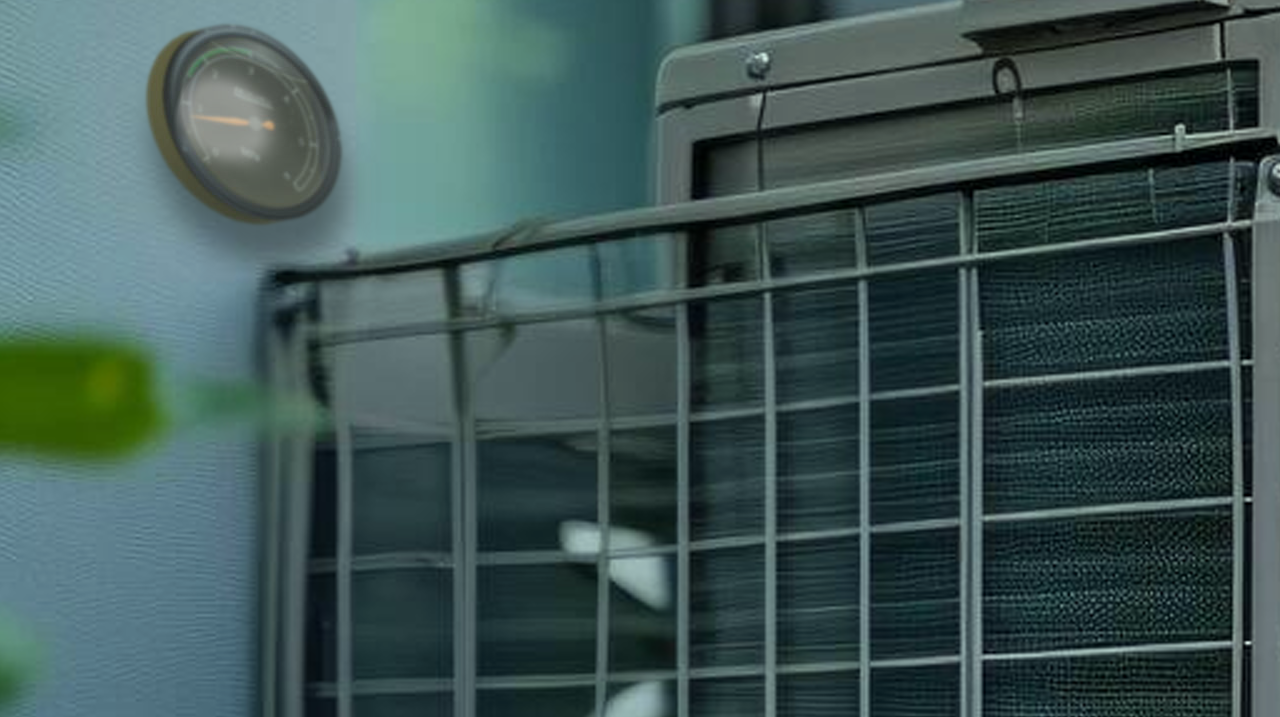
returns 0.75,MPa
